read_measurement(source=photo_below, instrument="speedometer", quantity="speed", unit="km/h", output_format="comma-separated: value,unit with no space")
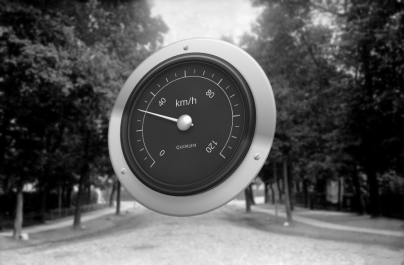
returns 30,km/h
